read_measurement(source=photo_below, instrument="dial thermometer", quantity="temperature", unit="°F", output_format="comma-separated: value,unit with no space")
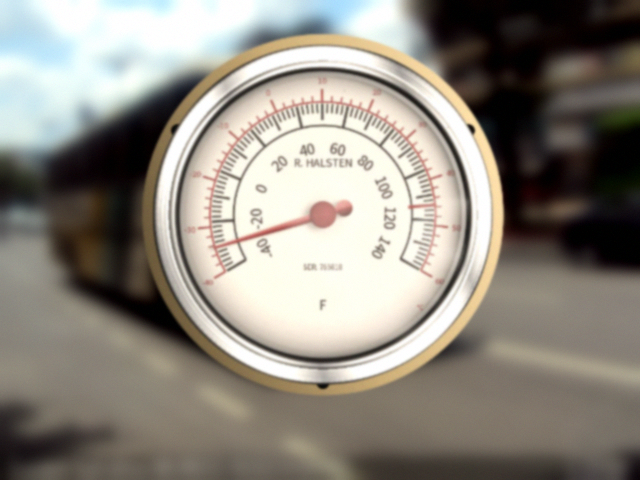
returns -30,°F
